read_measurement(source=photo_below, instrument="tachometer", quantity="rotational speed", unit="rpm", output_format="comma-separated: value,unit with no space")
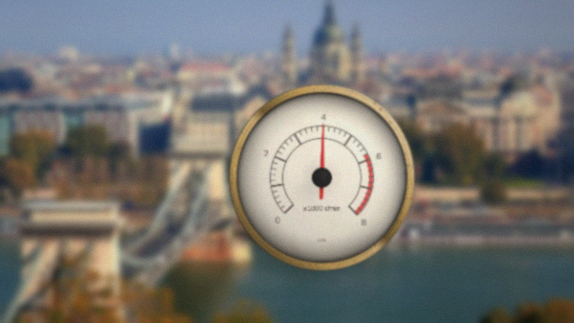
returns 4000,rpm
